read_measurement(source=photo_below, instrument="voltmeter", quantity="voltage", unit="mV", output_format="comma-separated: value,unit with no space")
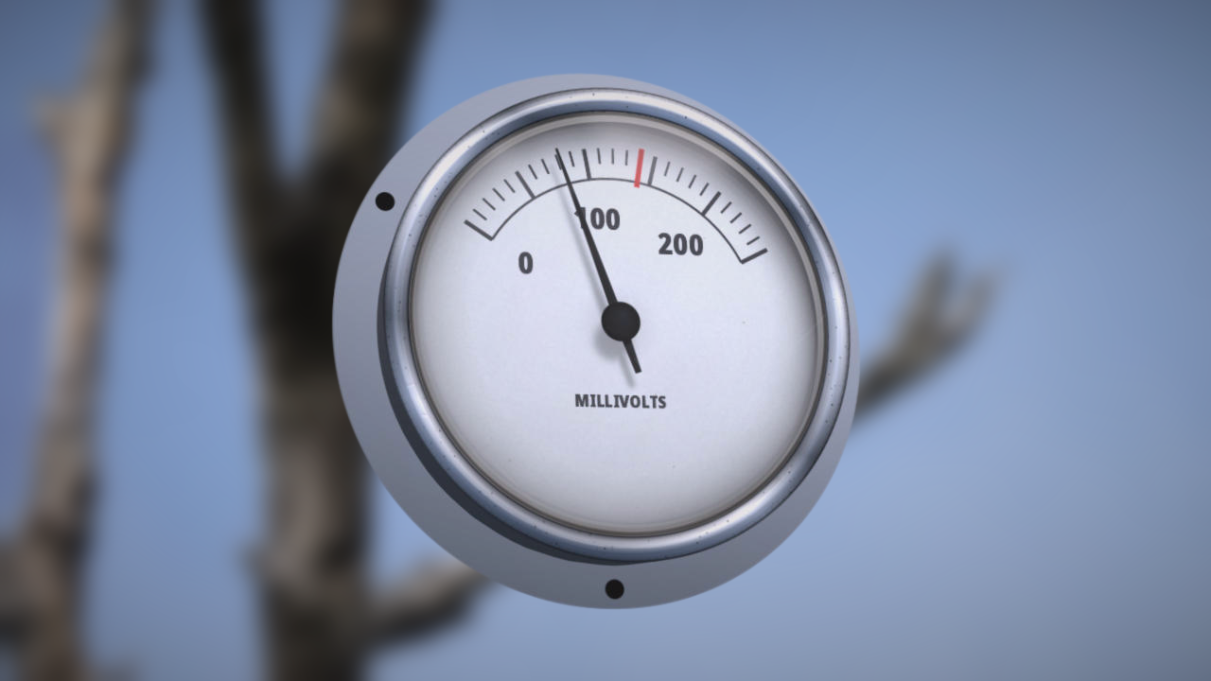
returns 80,mV
